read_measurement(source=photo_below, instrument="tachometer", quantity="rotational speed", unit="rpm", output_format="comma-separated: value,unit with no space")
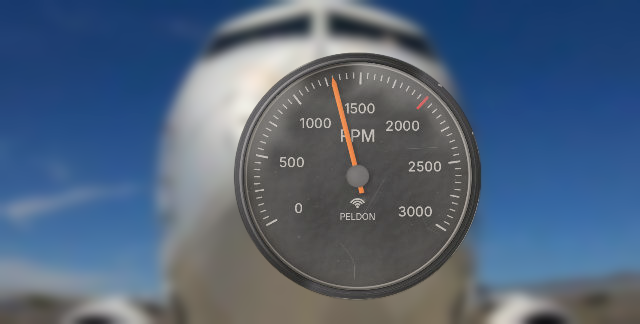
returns 1300,rpm
